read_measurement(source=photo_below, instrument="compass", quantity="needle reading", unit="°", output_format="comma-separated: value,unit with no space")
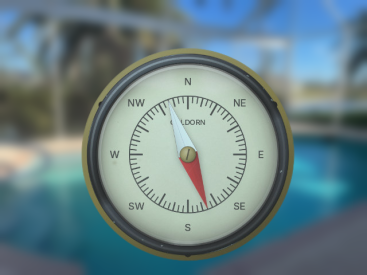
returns 160,°
